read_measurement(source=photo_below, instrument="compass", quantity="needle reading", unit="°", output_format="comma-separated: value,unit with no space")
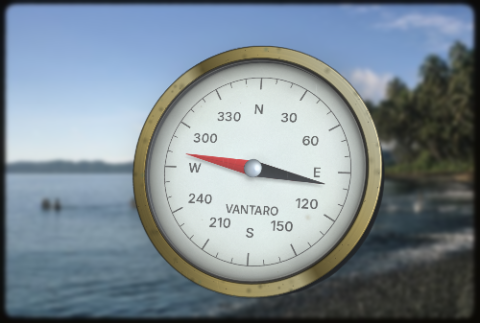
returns 280,°
